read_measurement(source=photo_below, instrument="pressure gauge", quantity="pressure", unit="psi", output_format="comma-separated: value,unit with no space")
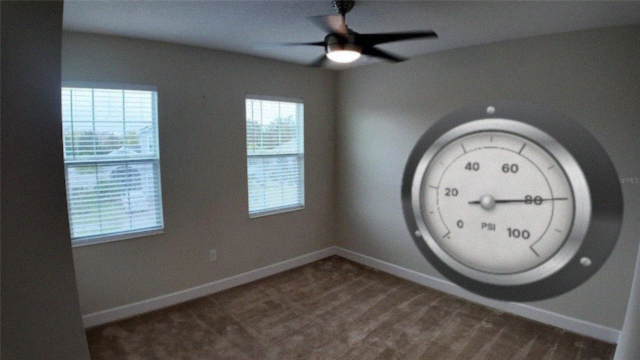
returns 80,psi
